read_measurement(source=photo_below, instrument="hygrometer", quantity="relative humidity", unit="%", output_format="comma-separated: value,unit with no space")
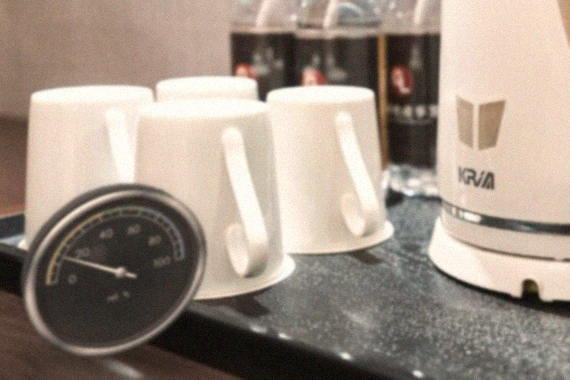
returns 15,%
